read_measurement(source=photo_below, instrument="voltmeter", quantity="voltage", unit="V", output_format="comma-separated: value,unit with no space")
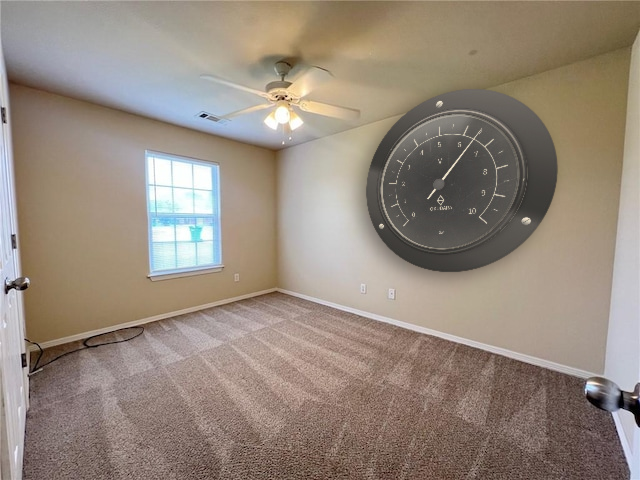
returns 6.5,V
